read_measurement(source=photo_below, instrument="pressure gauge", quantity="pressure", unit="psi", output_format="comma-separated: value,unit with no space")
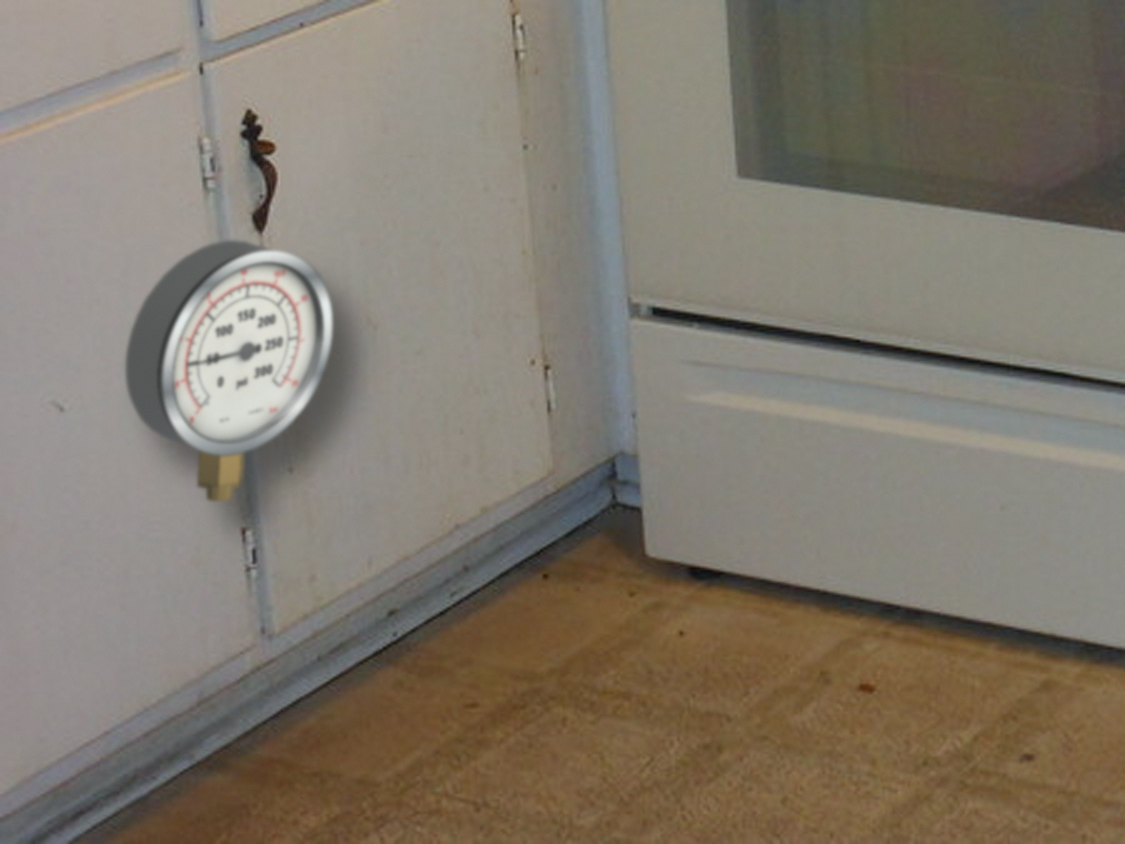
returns 50,psi
